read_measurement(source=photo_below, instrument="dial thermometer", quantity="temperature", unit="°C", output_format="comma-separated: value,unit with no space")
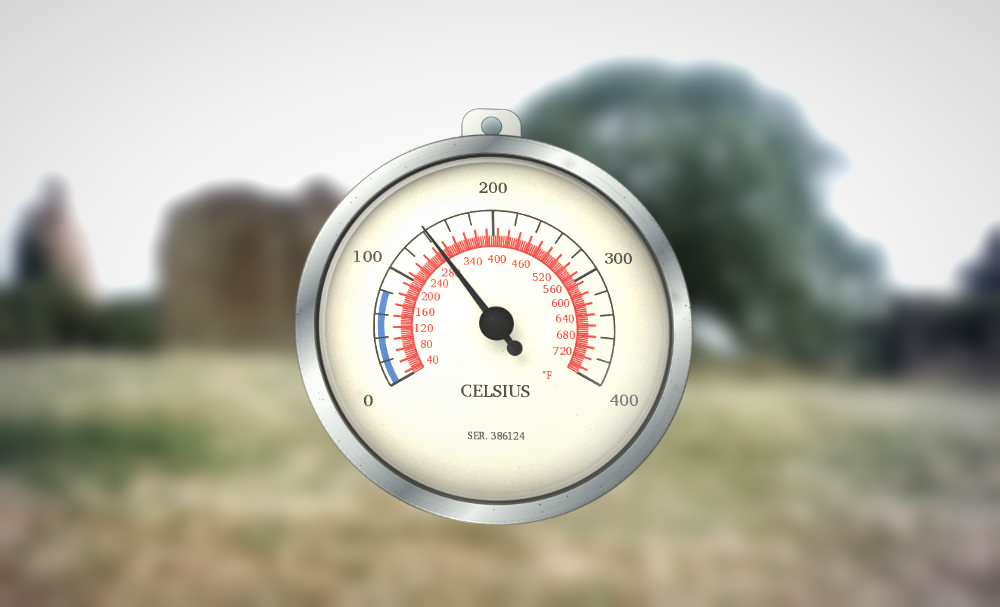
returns 140,°C
